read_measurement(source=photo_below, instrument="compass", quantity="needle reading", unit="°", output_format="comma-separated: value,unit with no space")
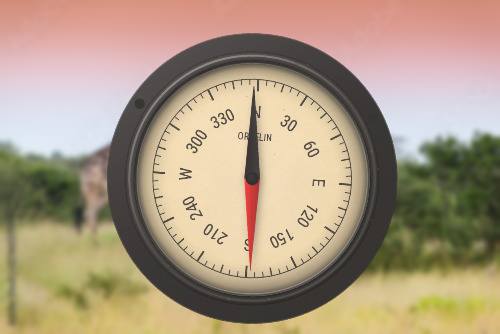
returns 177.5,°
